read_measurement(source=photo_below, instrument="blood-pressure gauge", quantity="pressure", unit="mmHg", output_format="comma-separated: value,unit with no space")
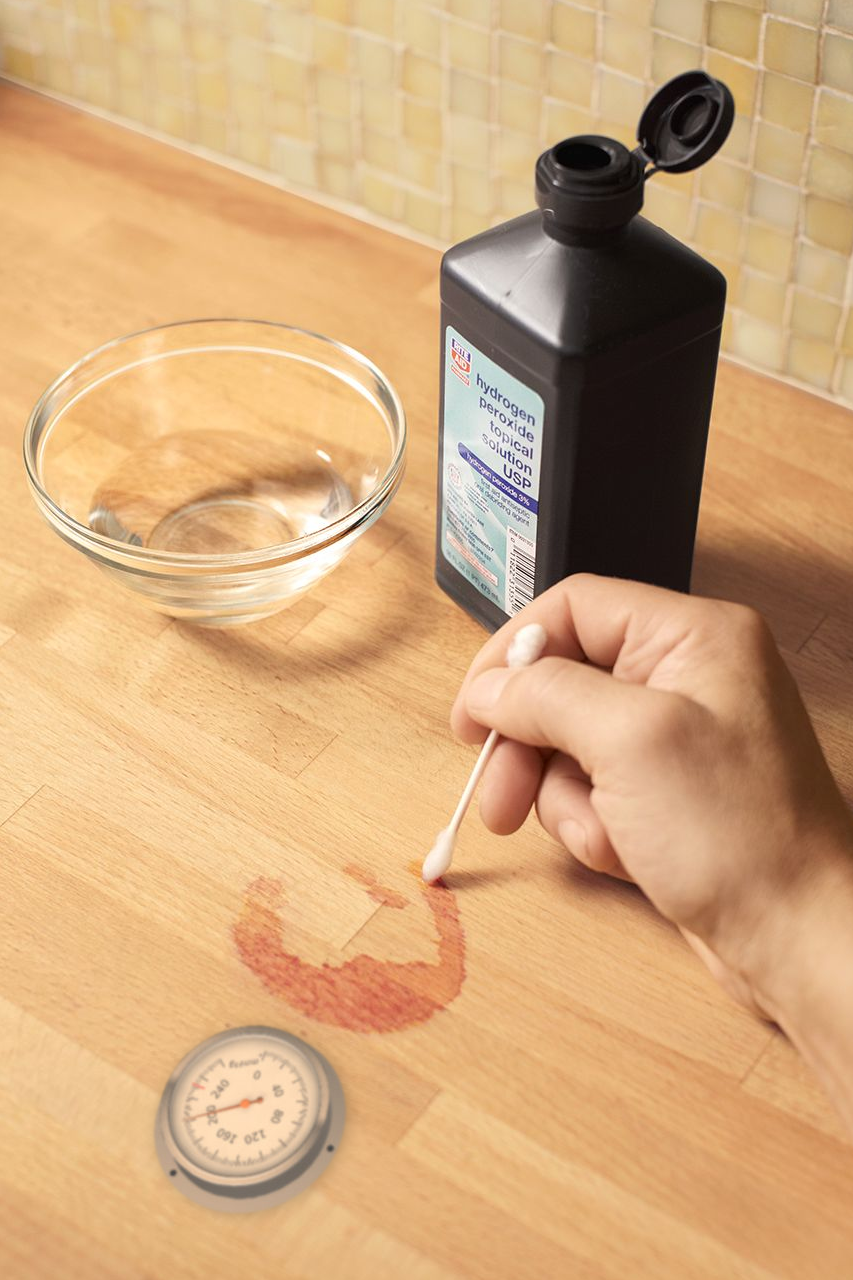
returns 200,mmHg
